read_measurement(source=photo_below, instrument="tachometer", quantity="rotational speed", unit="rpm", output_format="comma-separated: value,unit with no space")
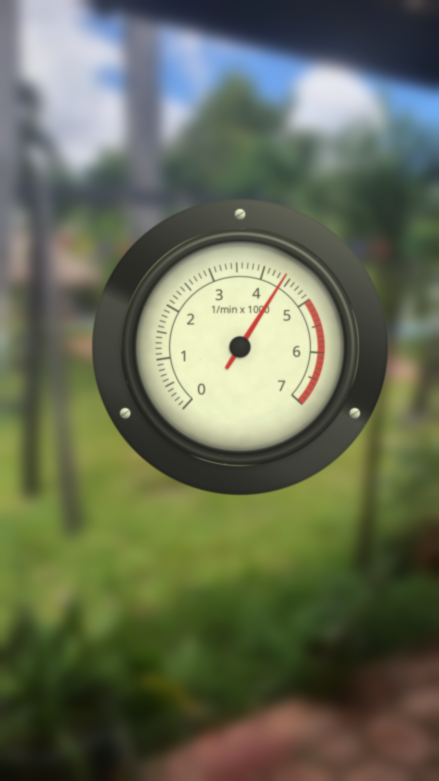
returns 4400,rpm
